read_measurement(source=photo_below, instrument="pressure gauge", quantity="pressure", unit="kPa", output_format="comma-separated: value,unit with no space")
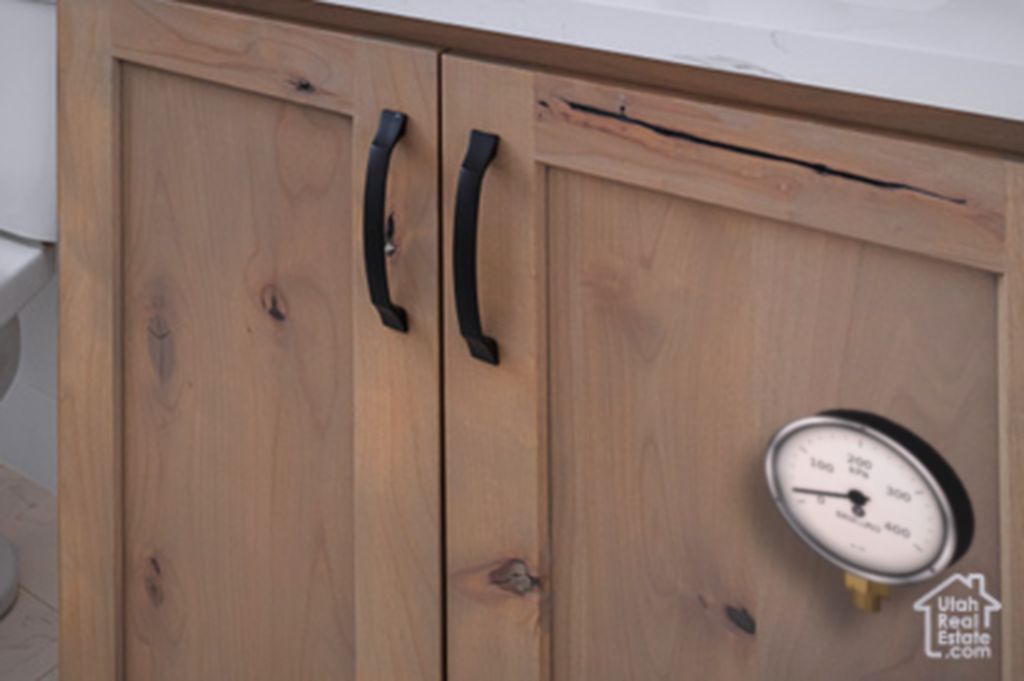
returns 20,kPa
